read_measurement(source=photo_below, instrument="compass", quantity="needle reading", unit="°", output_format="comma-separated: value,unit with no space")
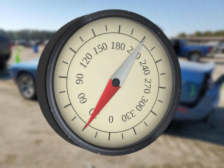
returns 30,°
